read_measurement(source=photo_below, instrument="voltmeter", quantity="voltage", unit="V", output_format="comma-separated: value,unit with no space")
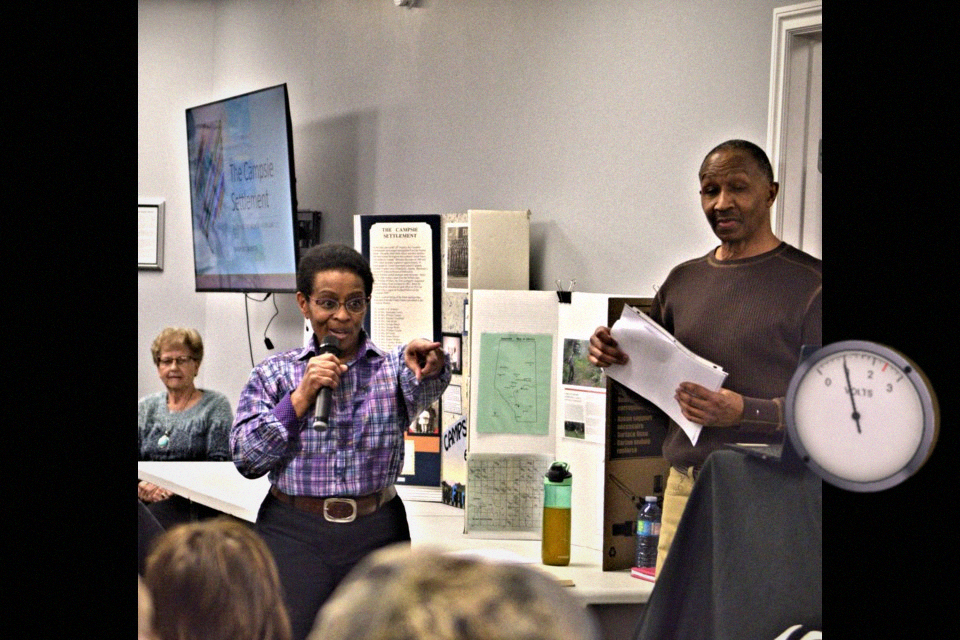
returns 1,V
